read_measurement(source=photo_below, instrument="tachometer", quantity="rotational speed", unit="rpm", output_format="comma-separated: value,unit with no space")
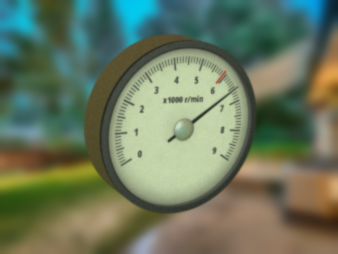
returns 6500,rpm
